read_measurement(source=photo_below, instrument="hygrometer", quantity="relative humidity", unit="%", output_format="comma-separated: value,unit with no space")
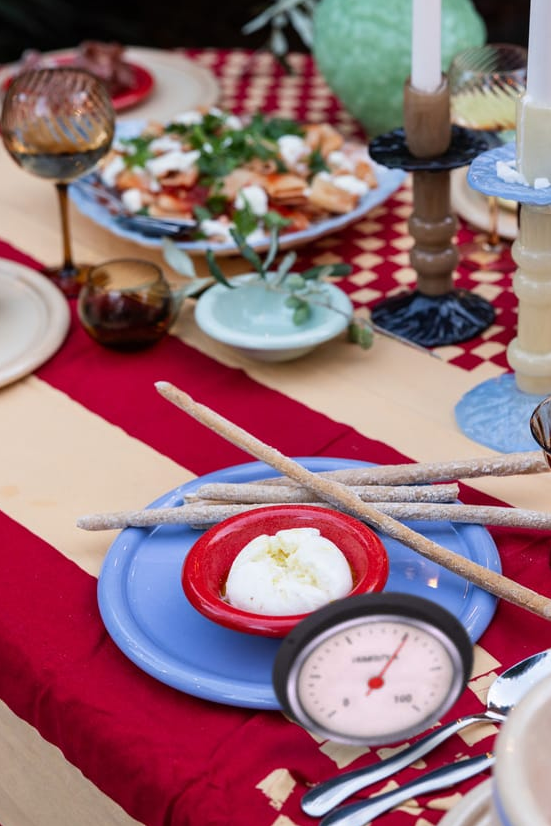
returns 60,%
